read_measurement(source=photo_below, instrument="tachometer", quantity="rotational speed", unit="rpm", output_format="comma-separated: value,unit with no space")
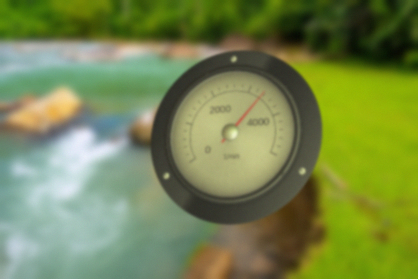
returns 3400,rpm
